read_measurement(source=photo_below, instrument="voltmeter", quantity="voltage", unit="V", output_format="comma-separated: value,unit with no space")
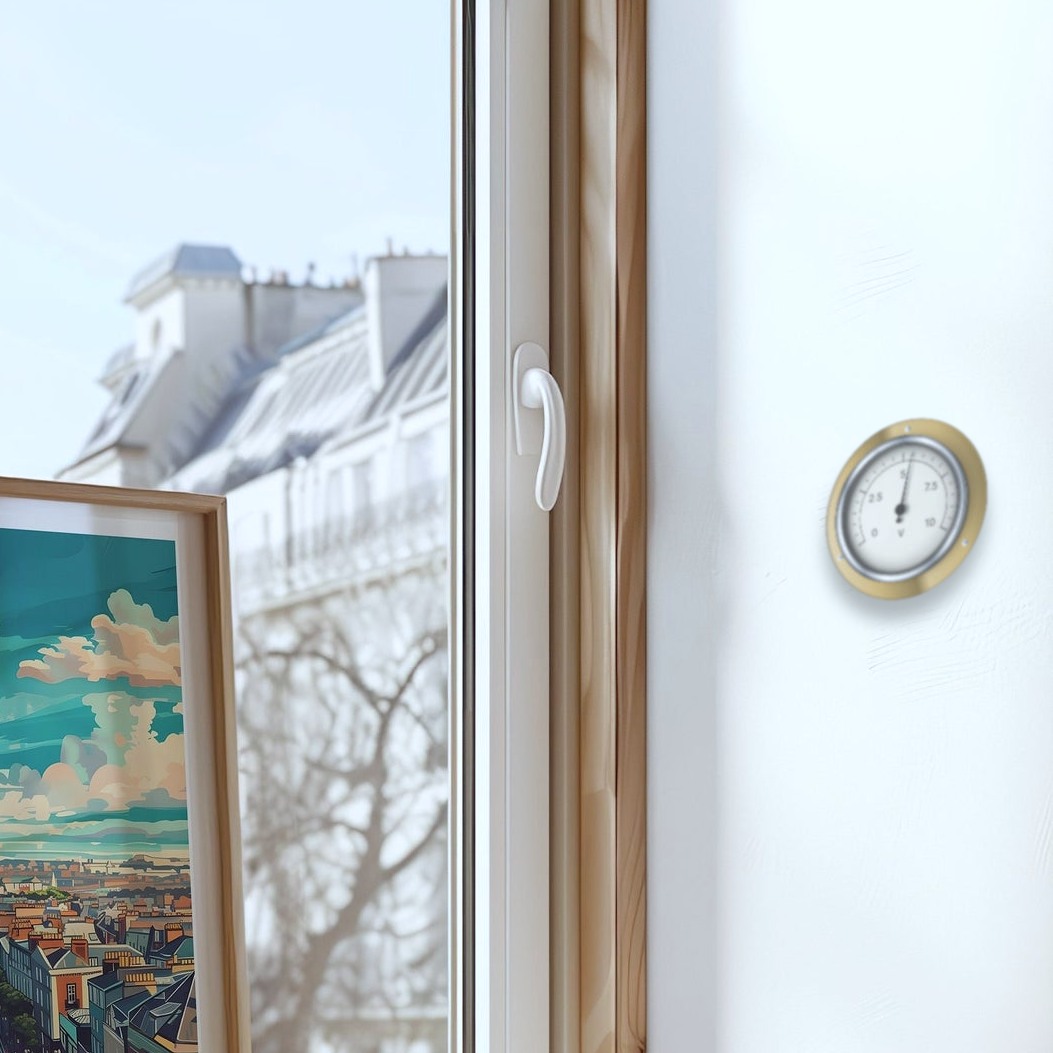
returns 5.5,V
